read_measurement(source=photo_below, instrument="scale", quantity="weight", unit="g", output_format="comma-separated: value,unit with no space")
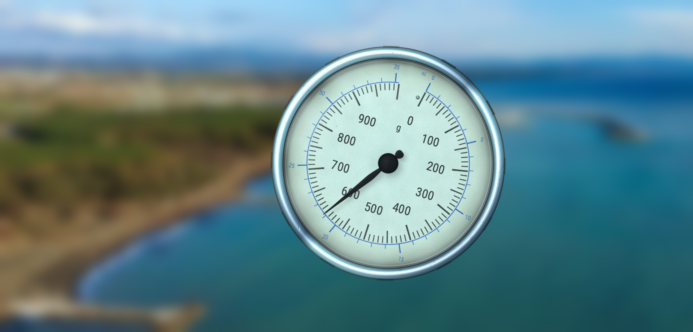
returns 600,g
